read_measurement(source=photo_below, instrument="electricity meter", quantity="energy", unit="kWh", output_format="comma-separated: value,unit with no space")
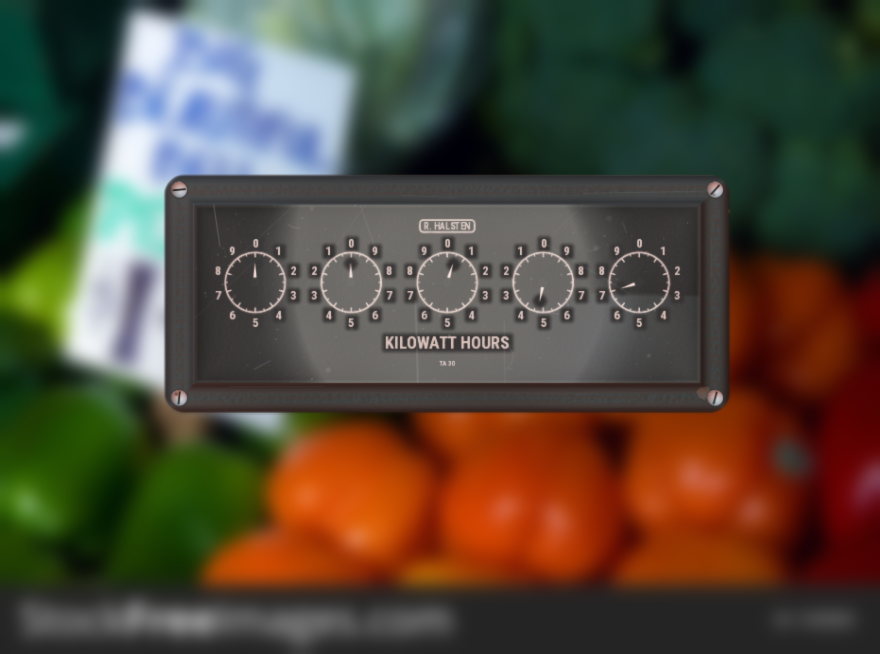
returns 47,kWh
